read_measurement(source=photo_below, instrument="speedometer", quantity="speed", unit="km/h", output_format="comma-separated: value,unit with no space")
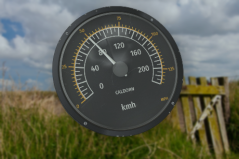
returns 80,km/h
